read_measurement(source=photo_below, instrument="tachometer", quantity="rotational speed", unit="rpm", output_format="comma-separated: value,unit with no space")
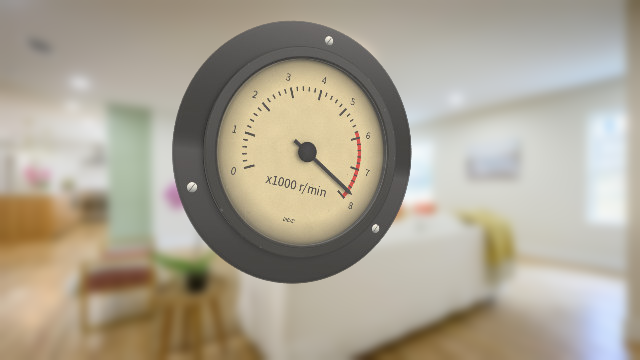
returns 7800,rpm
